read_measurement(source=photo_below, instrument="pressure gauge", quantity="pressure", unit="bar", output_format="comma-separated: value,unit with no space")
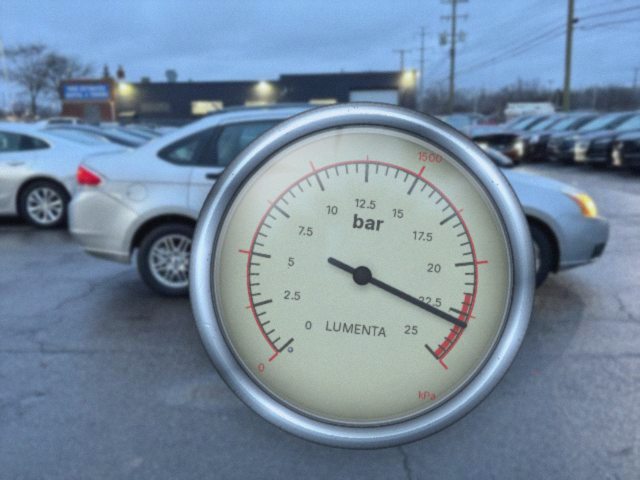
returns 23,bar
